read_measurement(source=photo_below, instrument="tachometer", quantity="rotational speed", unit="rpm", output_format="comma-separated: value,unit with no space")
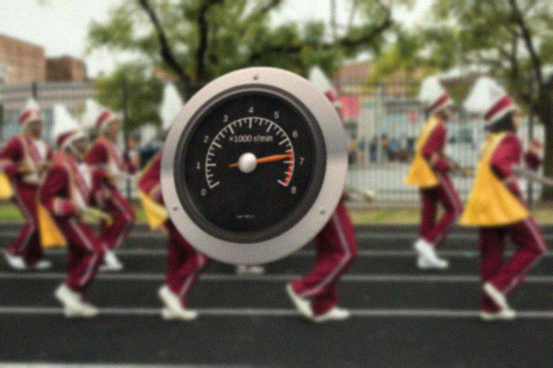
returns 6750,rpm
